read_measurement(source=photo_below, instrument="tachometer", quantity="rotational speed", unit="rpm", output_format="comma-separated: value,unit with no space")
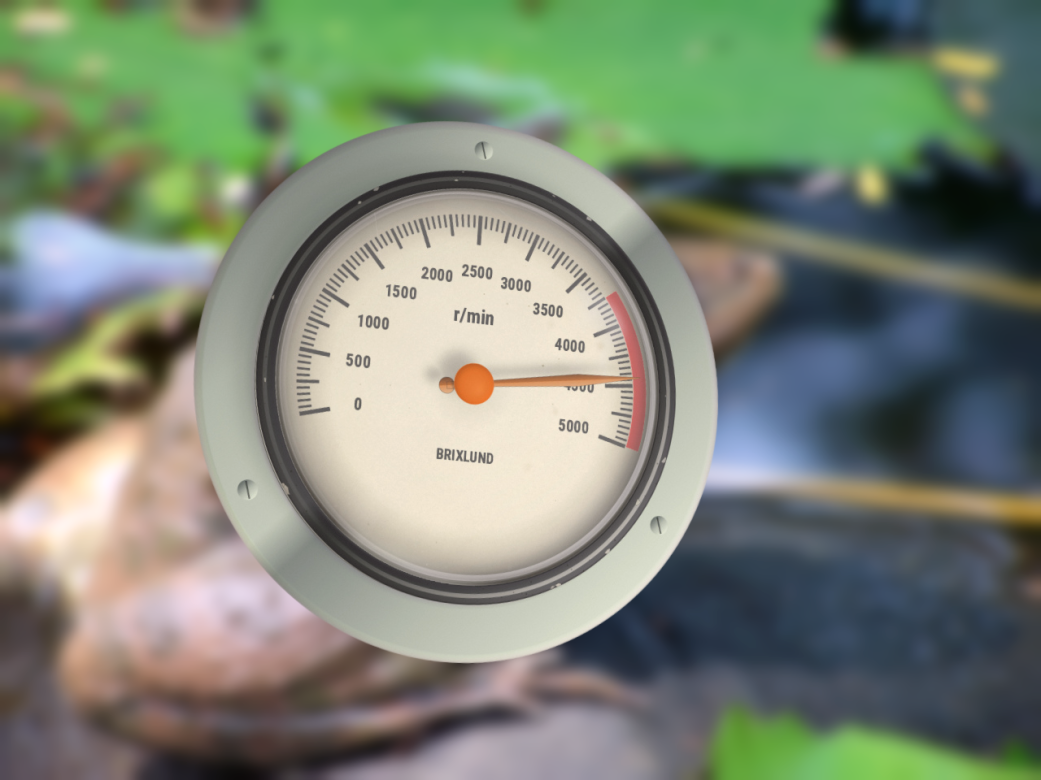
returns 4450,rpm
